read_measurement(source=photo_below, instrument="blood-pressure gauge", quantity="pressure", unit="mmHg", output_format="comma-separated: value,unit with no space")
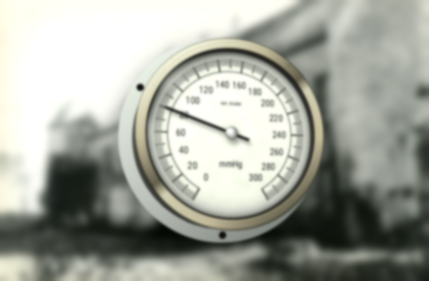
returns 80,mmHg
